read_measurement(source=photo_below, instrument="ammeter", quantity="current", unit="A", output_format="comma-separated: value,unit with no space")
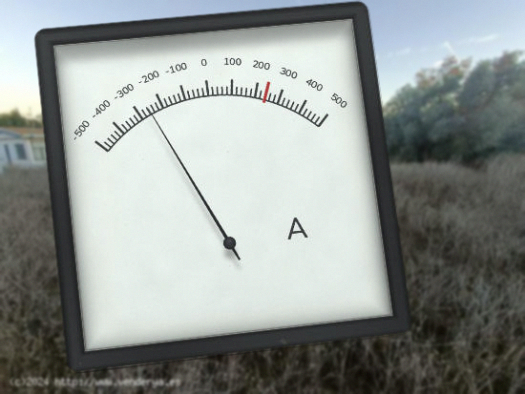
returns -260,A
